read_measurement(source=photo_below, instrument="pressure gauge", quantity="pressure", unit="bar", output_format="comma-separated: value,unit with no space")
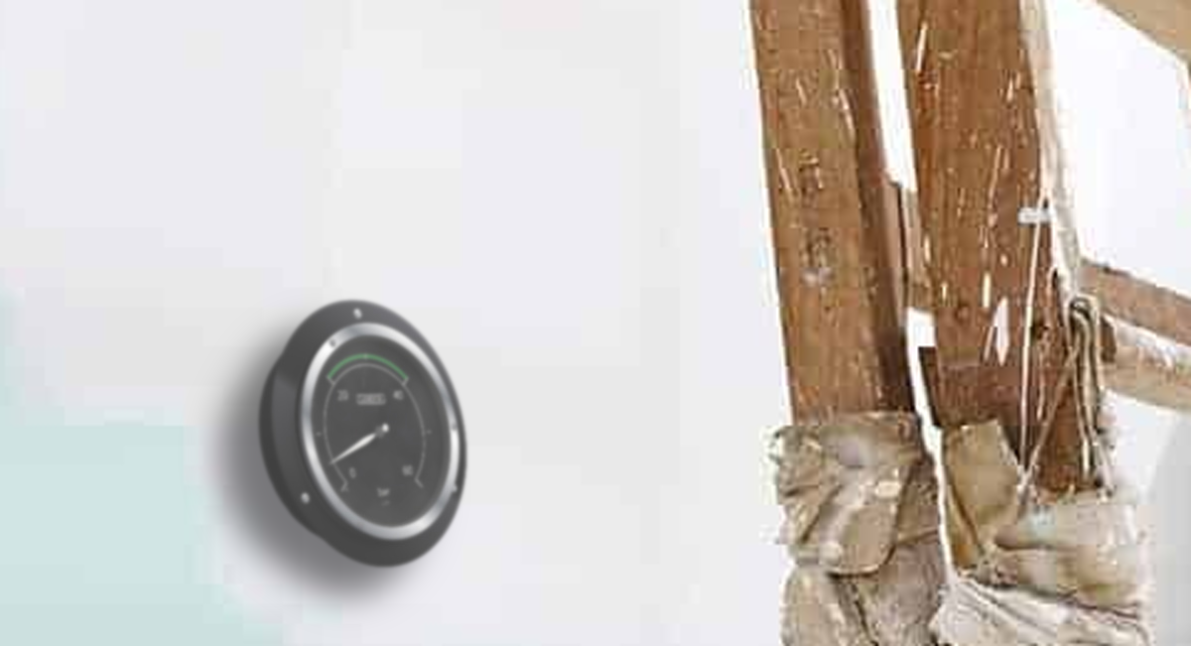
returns 5,bar
